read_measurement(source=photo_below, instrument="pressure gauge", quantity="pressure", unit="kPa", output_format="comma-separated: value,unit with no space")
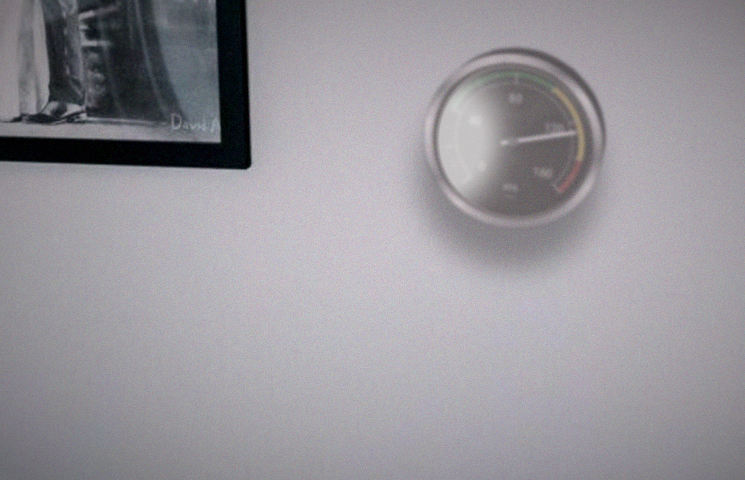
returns 125,kPa
